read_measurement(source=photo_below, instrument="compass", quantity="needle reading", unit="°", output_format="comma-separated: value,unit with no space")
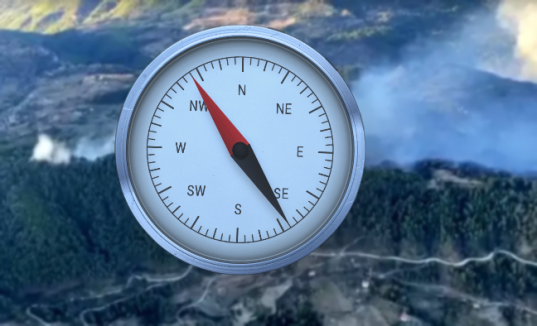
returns 325,°
